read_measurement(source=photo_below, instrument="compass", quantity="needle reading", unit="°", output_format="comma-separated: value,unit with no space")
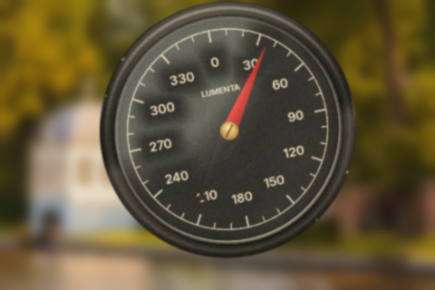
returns 35,°
